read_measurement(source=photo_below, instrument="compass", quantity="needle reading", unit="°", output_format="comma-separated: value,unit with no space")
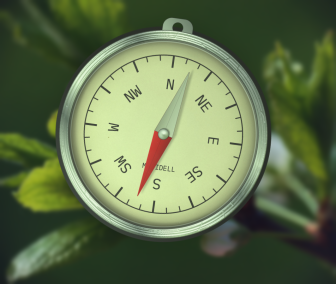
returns 195,°
